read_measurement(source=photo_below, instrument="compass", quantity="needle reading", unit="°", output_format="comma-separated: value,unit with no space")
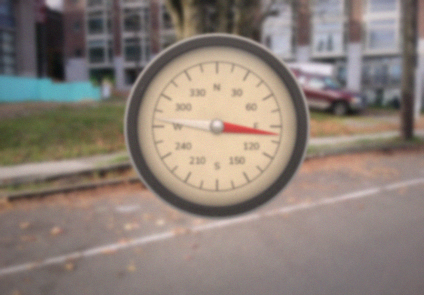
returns 97.5,°
